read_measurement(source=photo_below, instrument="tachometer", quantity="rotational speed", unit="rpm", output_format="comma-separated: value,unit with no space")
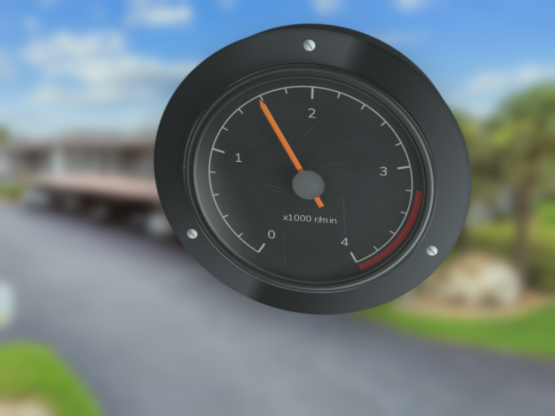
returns 1600,rpm
